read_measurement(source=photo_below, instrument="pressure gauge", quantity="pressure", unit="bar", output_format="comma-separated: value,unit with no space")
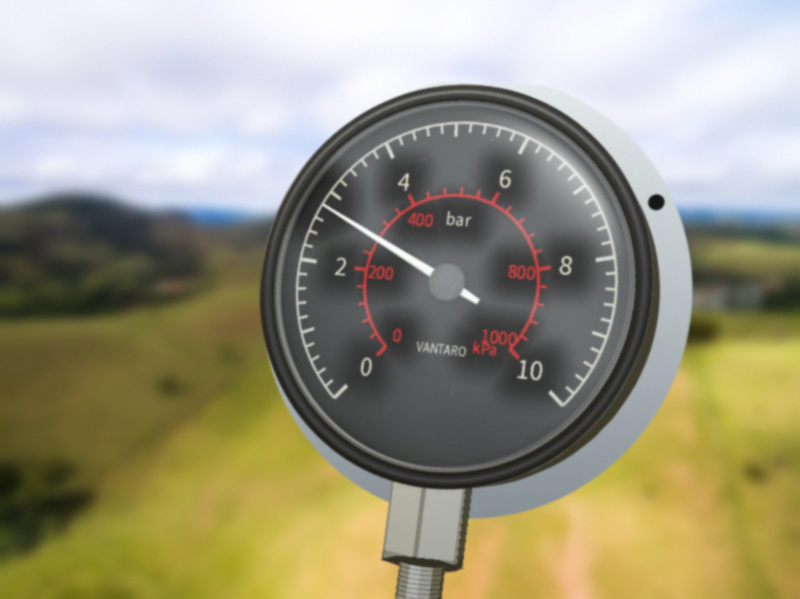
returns 2.8,bar
